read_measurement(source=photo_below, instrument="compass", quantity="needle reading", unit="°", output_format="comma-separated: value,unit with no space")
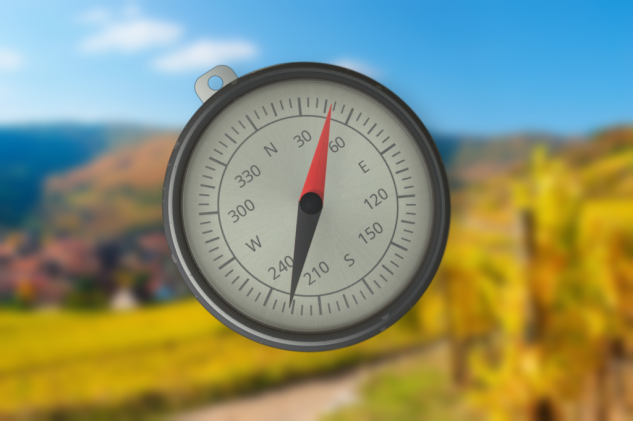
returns 47.5,°
